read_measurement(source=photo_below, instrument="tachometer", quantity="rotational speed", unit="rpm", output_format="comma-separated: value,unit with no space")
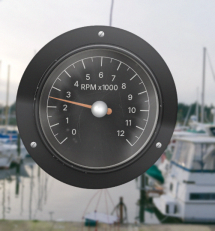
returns 2500,rpm
